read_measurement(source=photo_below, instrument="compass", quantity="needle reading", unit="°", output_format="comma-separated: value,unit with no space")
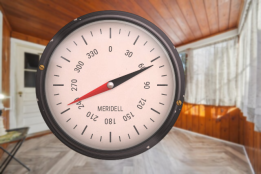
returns 245,°
